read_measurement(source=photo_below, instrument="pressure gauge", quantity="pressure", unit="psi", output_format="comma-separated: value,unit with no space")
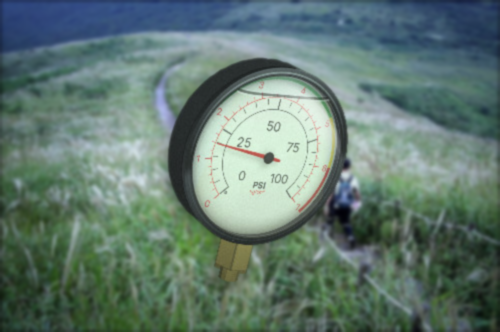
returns 20,psi
